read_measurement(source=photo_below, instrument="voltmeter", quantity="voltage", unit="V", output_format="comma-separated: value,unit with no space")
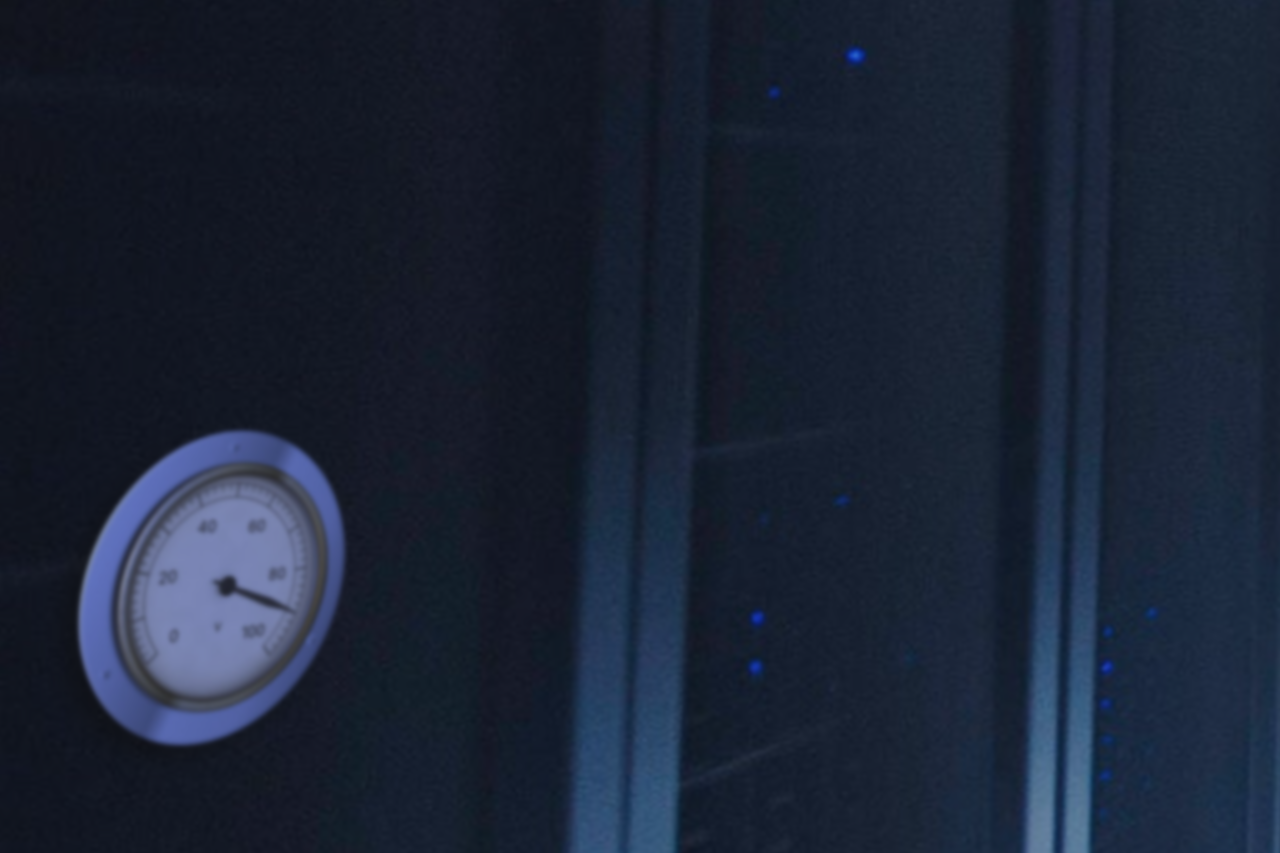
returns 90,V
